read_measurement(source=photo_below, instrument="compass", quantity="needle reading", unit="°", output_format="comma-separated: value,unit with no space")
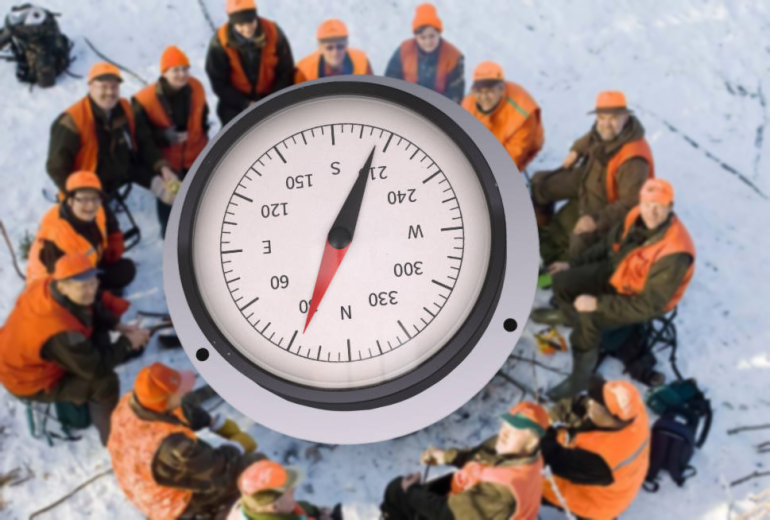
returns 25,°
